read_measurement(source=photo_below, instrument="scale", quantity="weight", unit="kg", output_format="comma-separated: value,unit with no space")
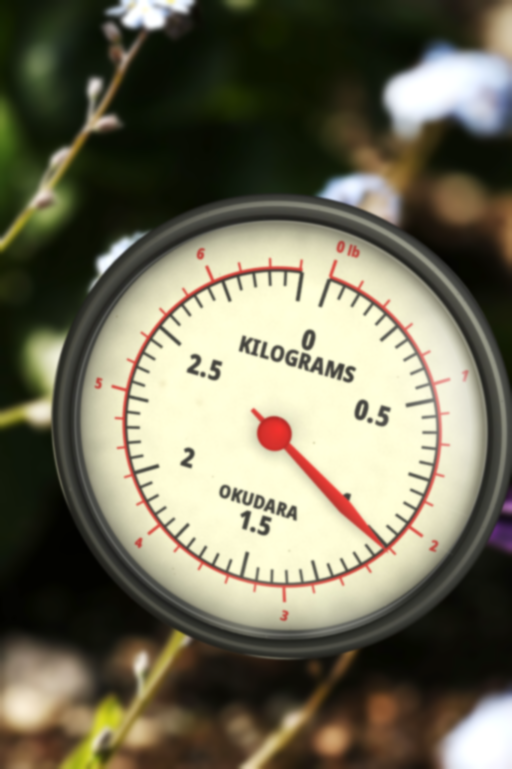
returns 1,kg
